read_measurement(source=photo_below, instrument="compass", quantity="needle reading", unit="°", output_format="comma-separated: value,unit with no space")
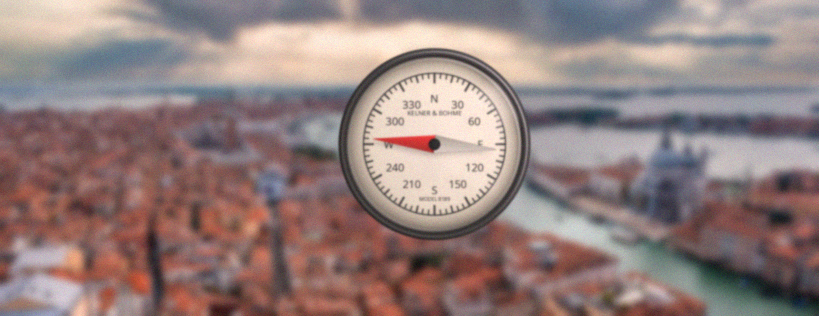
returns 275,°
